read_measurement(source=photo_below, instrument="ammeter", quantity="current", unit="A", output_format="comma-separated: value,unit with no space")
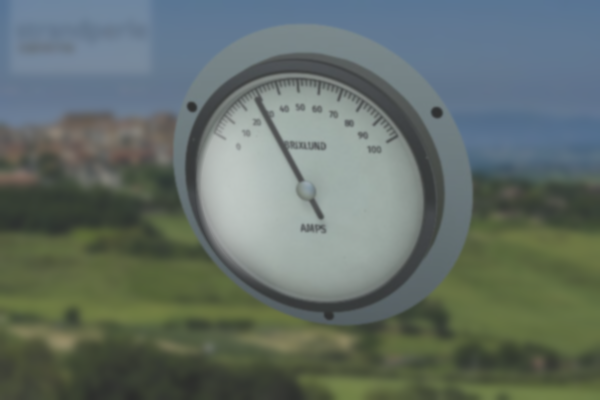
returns 30,A
